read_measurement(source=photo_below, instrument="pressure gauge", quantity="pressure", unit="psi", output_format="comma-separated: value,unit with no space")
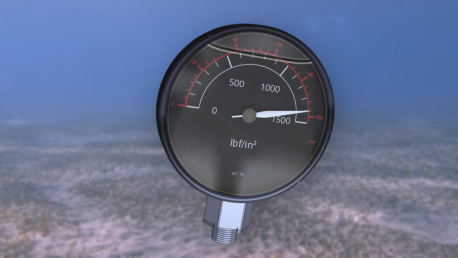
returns 1400,psi
